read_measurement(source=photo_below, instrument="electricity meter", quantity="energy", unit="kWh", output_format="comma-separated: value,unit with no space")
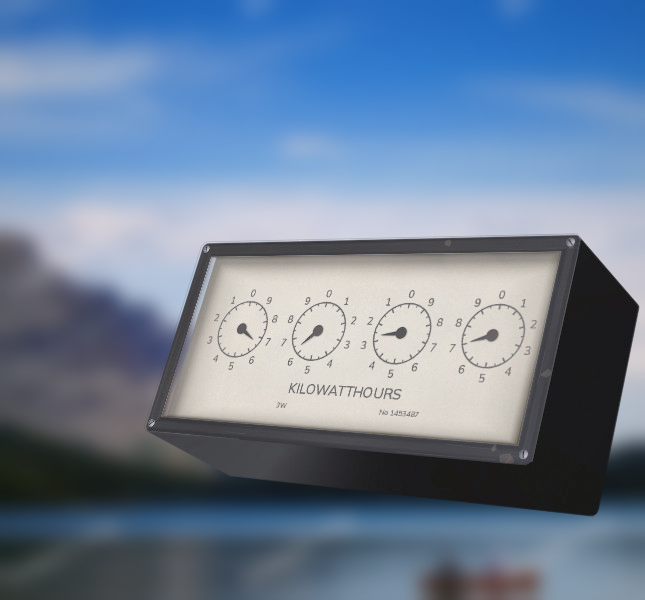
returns 6627,kWh
